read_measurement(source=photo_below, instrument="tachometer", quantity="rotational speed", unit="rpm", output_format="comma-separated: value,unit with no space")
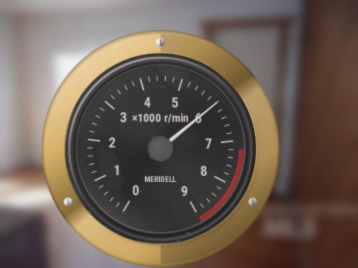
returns 6000,rpm
